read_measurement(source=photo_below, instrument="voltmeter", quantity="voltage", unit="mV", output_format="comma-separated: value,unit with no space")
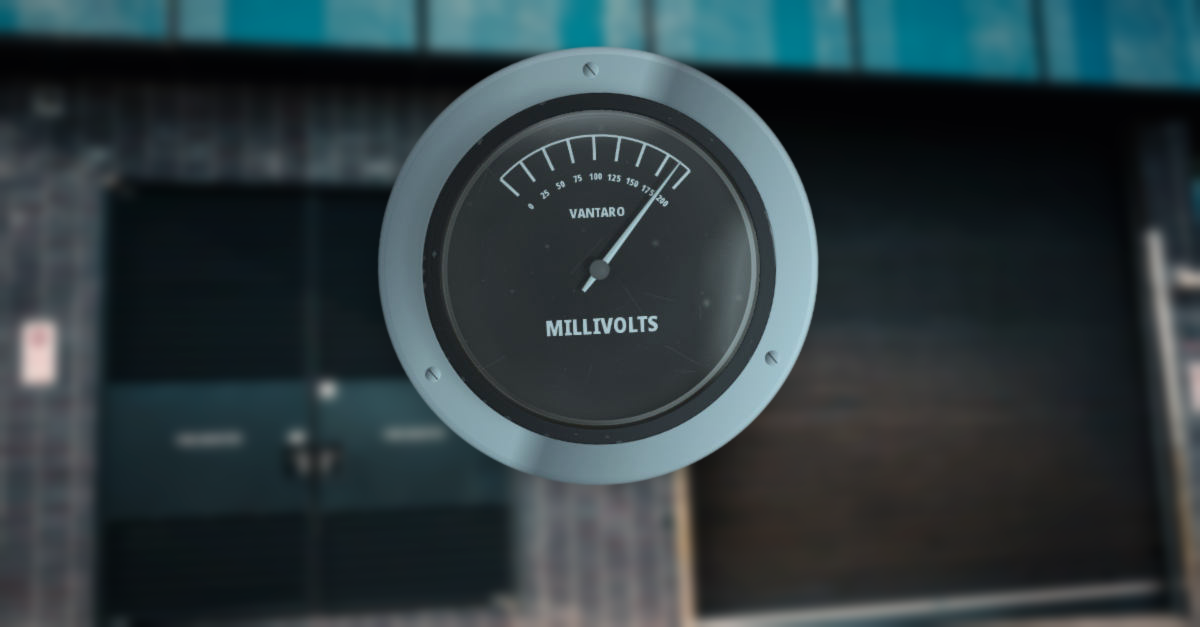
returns 187.5,mV
